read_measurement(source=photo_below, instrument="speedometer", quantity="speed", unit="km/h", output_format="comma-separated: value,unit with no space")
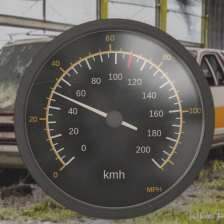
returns 50,km/h
